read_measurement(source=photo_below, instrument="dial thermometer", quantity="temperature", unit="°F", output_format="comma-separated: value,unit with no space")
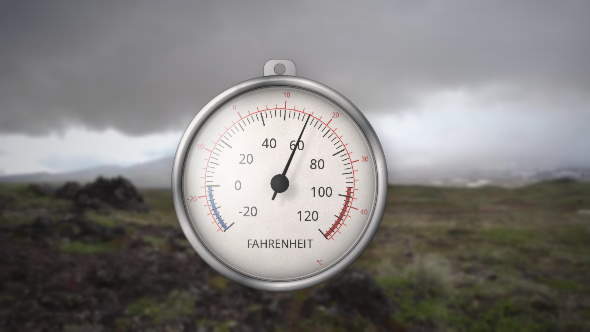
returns 60,°F
